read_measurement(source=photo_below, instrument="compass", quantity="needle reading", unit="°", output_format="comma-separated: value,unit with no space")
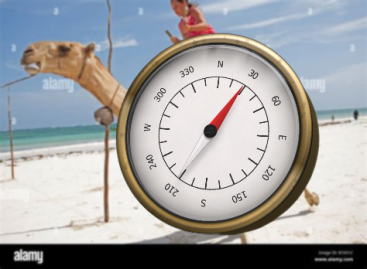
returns 30,°
